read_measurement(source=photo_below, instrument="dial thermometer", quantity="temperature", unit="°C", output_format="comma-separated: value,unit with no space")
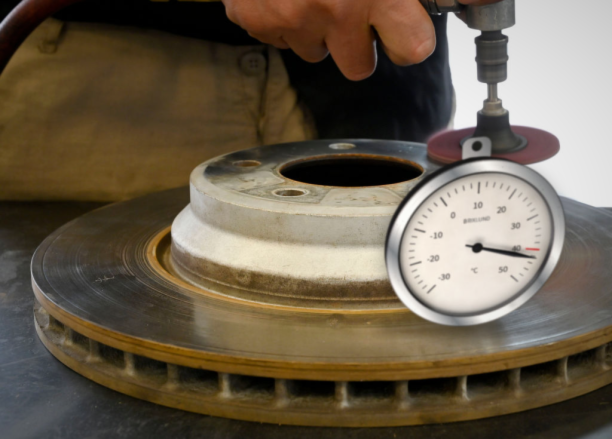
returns 42,°C
